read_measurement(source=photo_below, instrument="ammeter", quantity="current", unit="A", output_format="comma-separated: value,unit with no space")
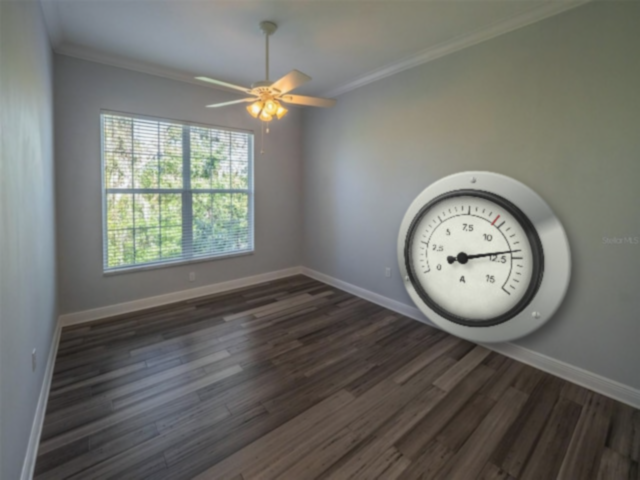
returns 12,A
